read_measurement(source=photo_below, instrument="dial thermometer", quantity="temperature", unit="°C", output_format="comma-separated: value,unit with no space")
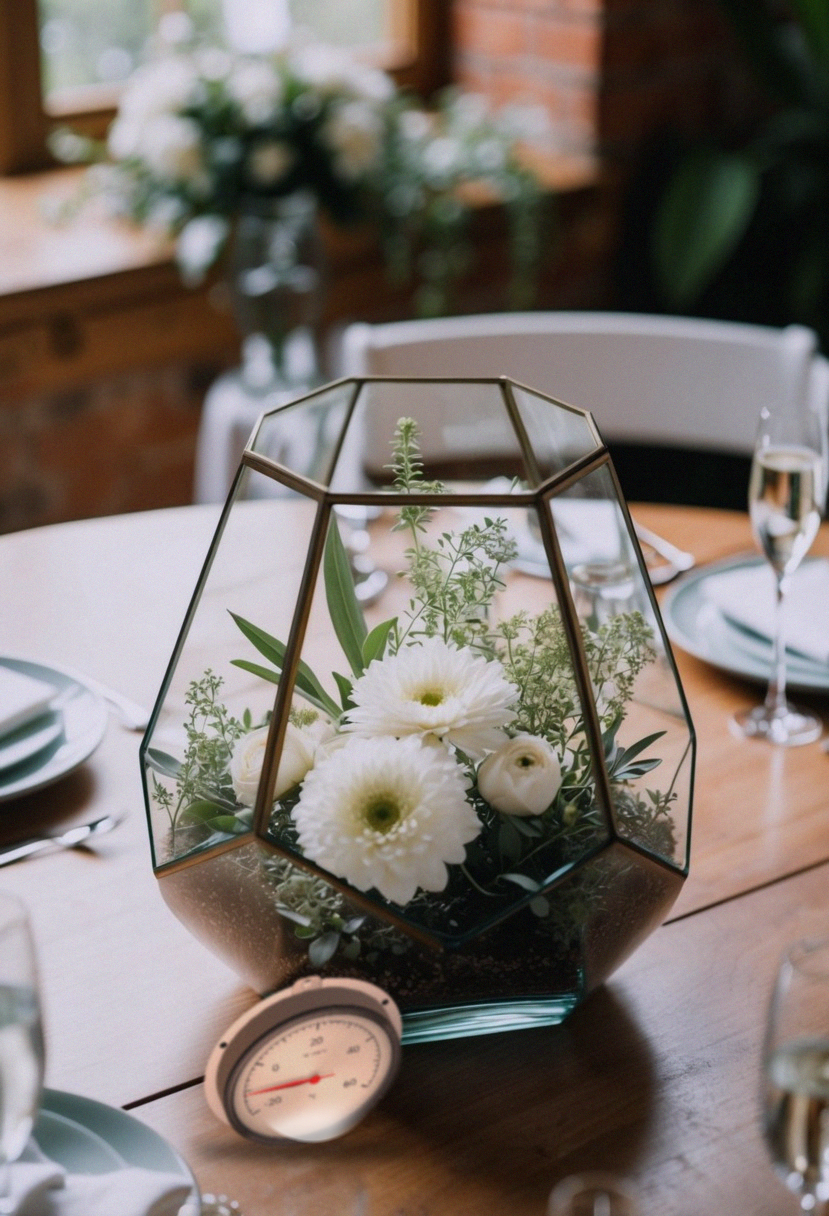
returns -10,°C
